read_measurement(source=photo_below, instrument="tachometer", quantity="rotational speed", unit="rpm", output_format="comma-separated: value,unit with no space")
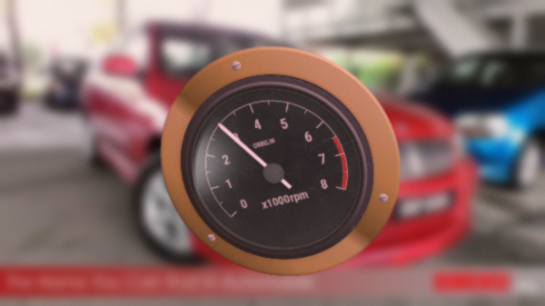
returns 3000,rpm
